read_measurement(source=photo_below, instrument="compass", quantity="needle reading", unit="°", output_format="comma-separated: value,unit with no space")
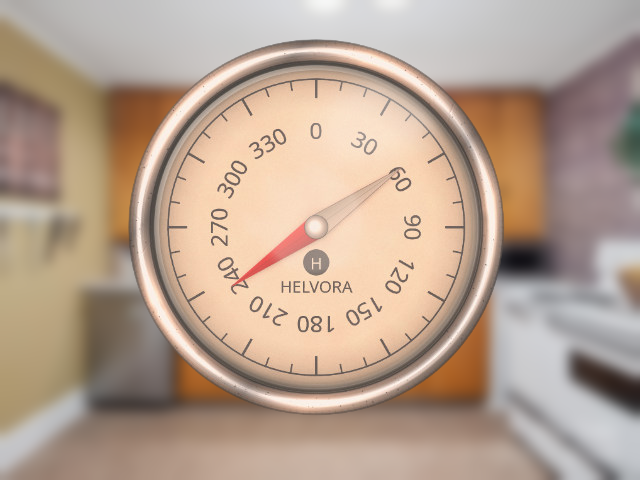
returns 235,°
